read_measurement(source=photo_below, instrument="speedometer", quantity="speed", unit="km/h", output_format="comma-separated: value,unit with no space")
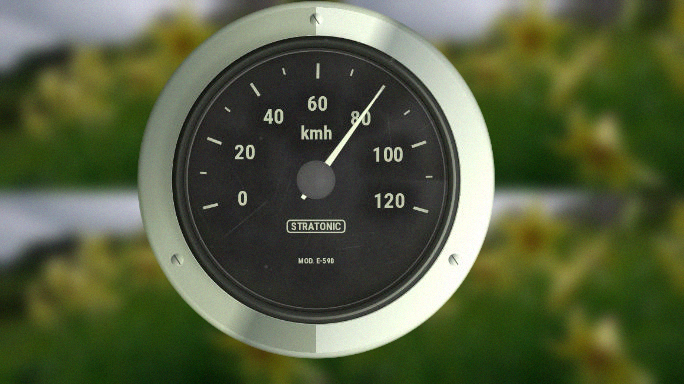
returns 80,km/h
